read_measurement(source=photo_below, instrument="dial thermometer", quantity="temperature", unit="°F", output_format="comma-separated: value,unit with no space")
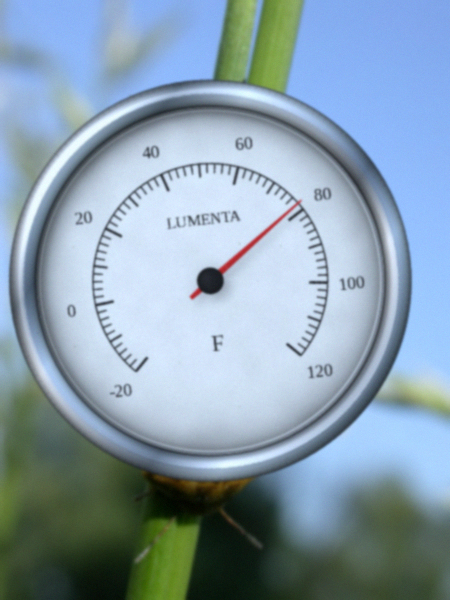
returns 78,°F
